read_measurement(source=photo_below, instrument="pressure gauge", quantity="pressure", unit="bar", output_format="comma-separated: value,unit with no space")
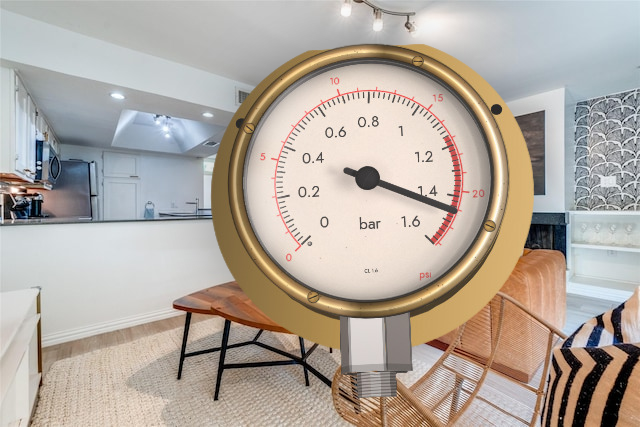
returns 1.46,bar
